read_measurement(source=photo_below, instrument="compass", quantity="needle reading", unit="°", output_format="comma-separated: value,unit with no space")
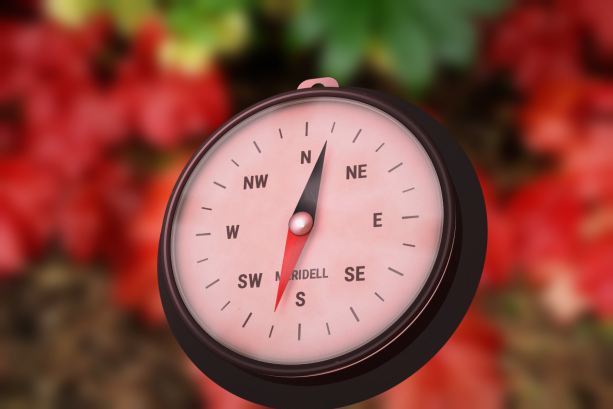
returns 195,°
